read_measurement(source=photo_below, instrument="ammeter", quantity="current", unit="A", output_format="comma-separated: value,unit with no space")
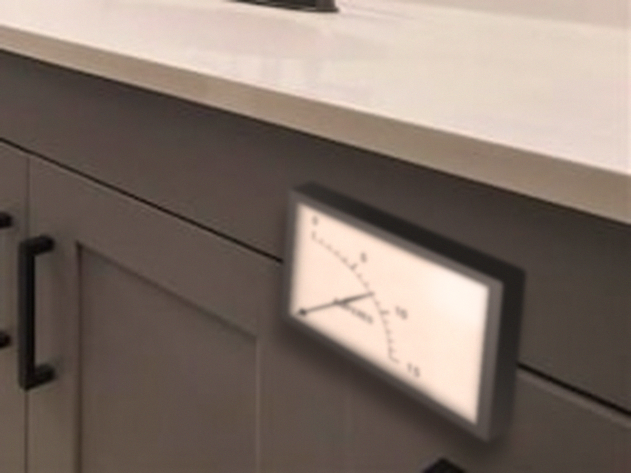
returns 8,A
